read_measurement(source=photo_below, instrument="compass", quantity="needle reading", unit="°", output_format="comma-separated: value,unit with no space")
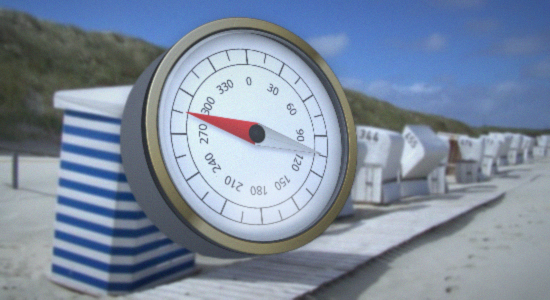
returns 285,°
